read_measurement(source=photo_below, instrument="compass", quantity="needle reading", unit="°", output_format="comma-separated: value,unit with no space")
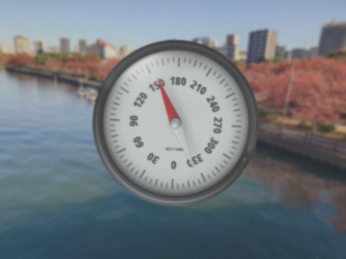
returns 155,°
